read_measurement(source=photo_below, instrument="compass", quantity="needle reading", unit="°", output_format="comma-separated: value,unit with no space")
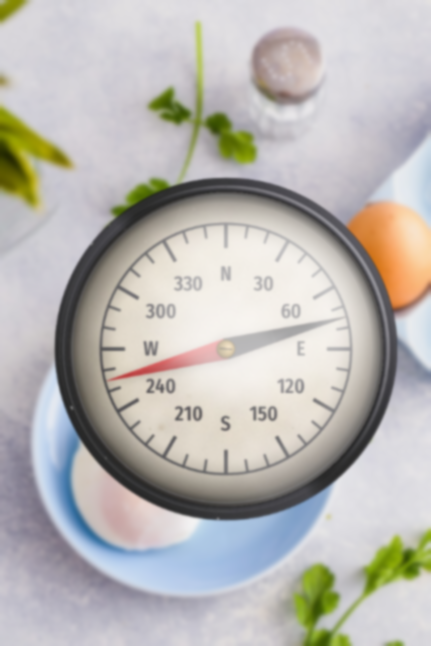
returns 255,°
